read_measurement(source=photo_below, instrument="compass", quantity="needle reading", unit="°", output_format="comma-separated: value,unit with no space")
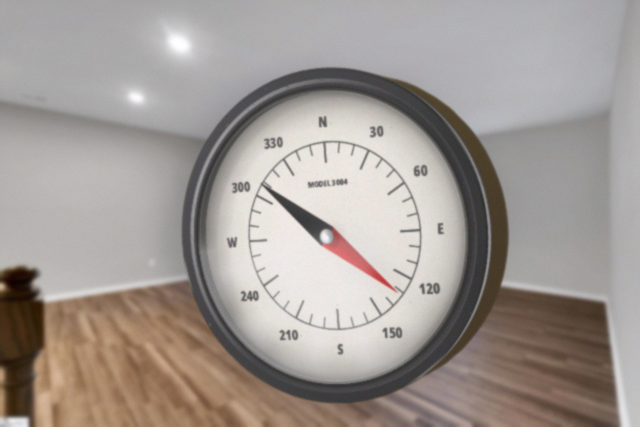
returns 130,°
